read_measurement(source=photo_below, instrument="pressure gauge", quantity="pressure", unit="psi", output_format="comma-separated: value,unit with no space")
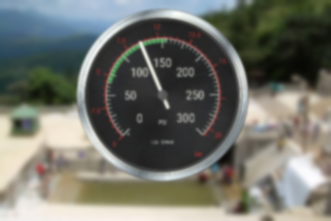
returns 125,psi
